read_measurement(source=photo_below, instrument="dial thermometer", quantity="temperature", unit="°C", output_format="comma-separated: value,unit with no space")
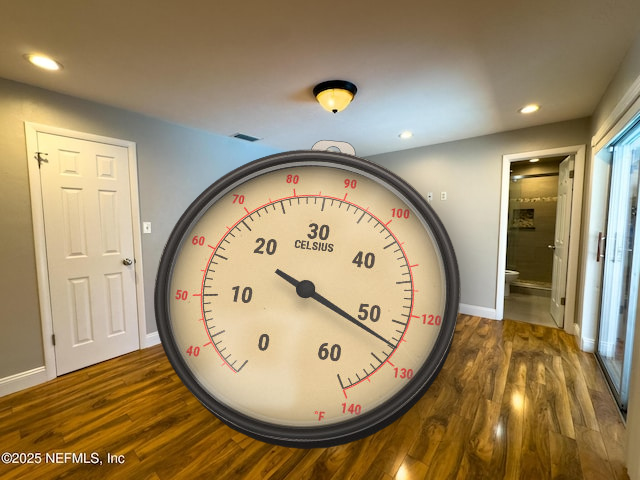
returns 53,°C
